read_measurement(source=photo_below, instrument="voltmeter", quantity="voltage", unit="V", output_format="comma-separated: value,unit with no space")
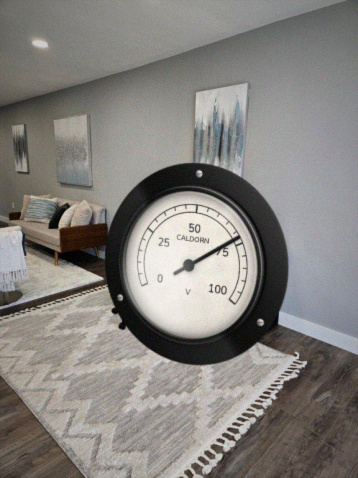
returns 72.5,V
